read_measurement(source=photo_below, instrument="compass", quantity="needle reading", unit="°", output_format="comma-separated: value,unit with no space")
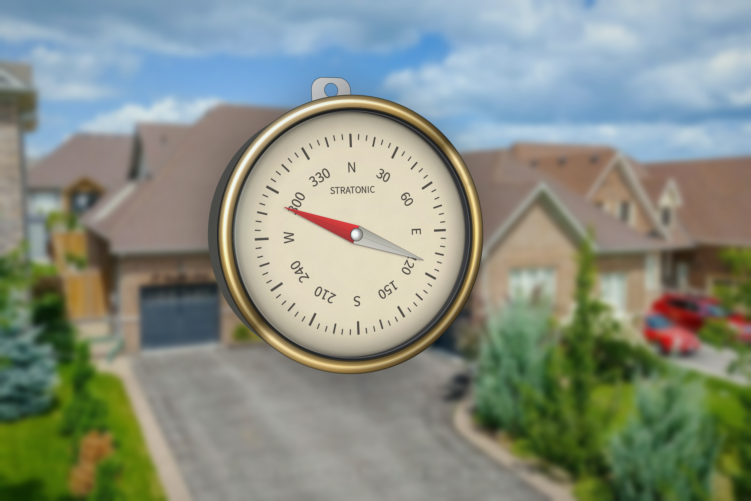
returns 292.5,°
